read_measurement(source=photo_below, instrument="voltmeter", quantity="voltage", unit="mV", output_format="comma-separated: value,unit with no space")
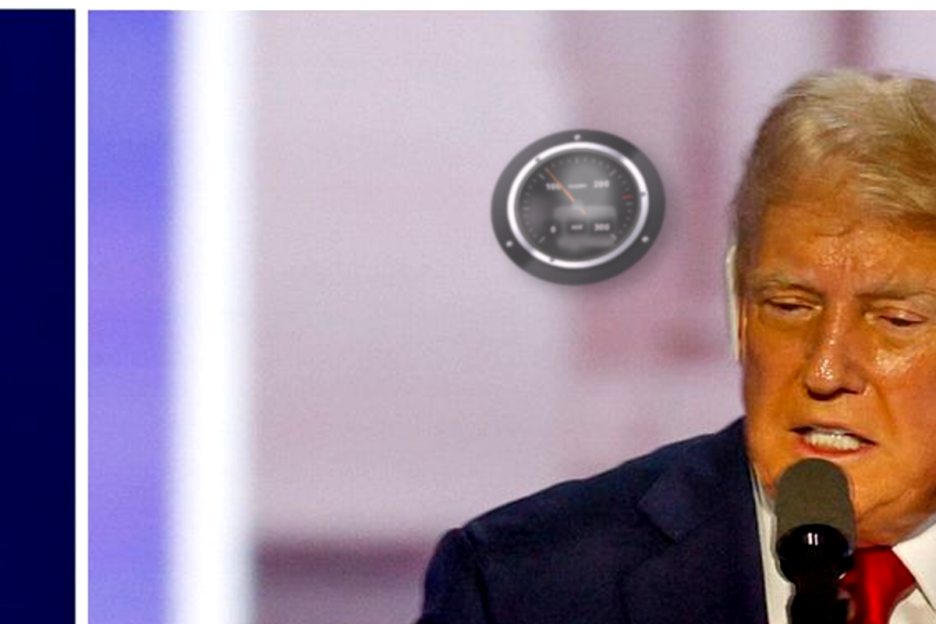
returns 110,mV
